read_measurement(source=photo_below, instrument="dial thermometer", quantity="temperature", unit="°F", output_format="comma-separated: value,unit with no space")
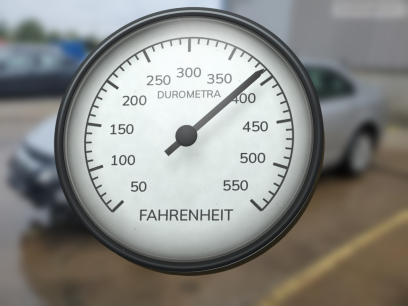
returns 390,°F
